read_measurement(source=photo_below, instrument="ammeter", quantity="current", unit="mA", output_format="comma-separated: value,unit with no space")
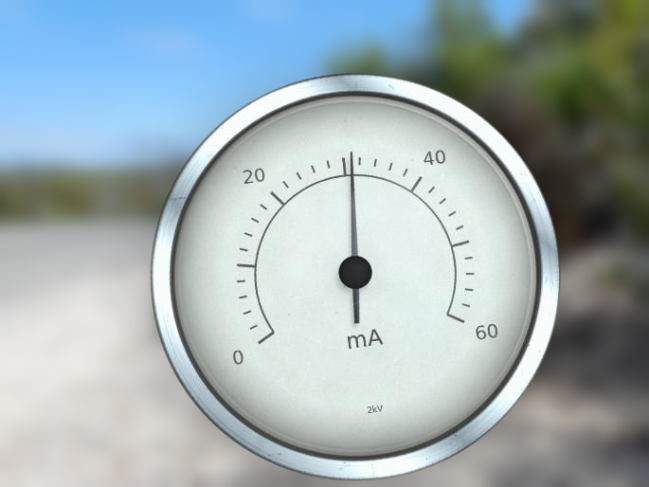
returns 31,mA
